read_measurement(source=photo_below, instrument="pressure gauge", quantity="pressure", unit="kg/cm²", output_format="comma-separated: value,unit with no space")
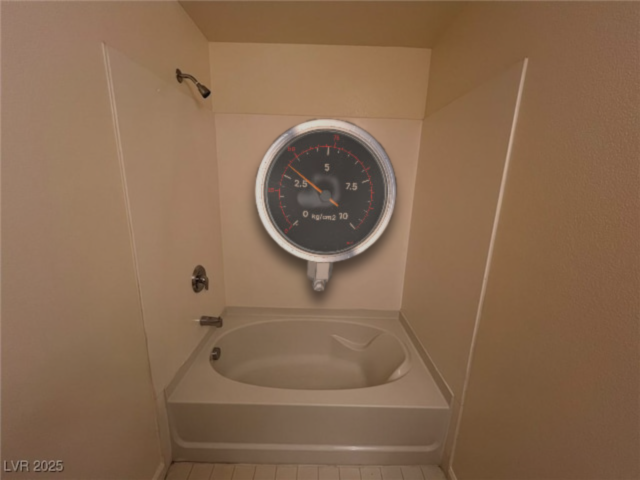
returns 3,kg/cm²
